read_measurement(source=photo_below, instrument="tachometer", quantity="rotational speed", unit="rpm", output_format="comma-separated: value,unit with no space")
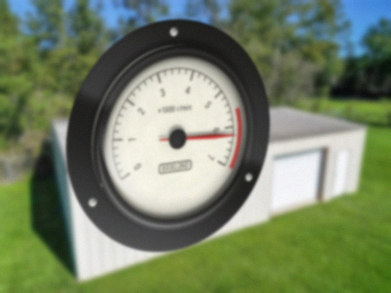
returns 6200,rpm
